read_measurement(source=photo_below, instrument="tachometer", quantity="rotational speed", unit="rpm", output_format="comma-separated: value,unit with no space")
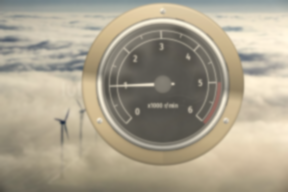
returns 1000,rpm
